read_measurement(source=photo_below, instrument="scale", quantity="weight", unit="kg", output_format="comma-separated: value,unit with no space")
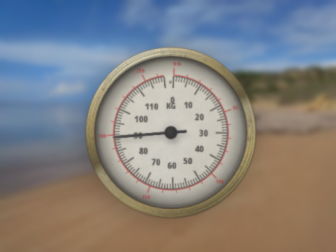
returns 90,kg
